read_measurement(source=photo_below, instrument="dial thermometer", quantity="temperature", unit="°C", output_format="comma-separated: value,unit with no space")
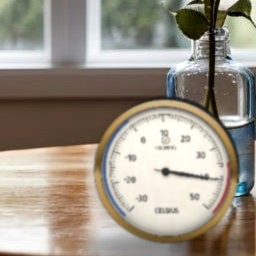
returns 40,°C
